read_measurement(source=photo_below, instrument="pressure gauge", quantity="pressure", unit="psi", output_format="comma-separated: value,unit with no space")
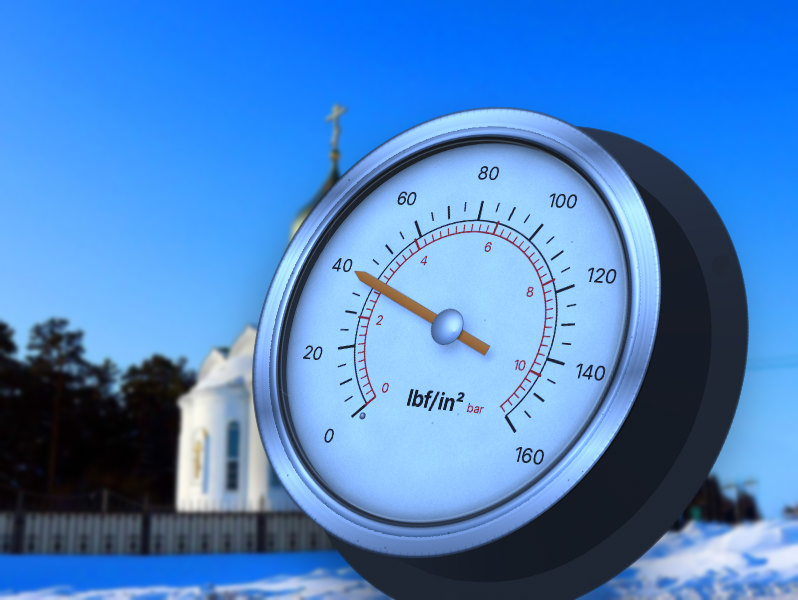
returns 40,psi
